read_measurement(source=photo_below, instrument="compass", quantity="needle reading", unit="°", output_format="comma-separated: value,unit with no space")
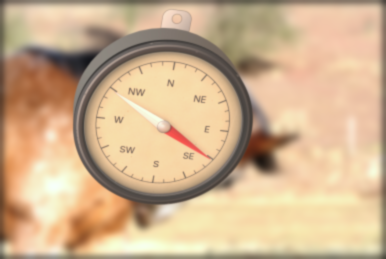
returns 120,°
